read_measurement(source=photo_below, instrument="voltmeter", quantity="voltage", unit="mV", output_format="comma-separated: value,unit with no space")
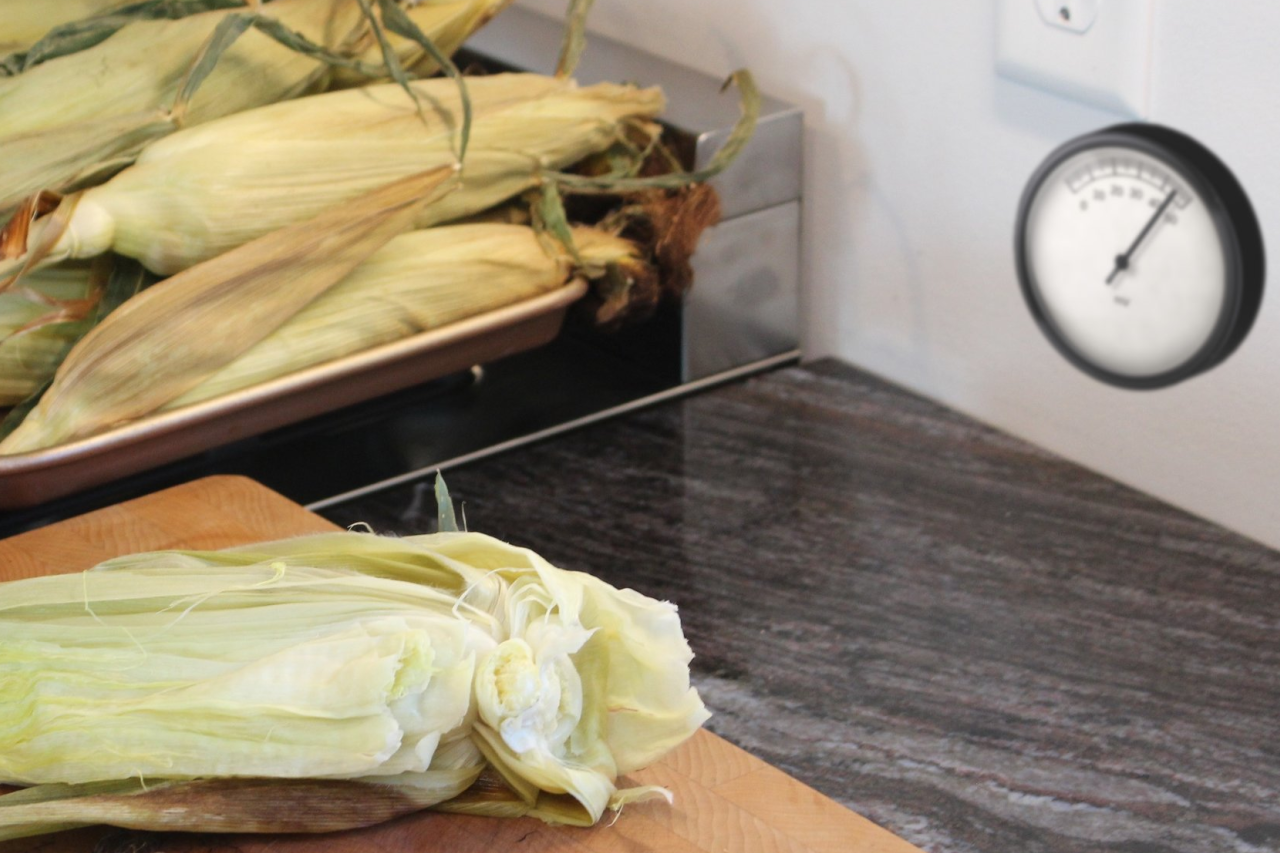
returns 45,mV
